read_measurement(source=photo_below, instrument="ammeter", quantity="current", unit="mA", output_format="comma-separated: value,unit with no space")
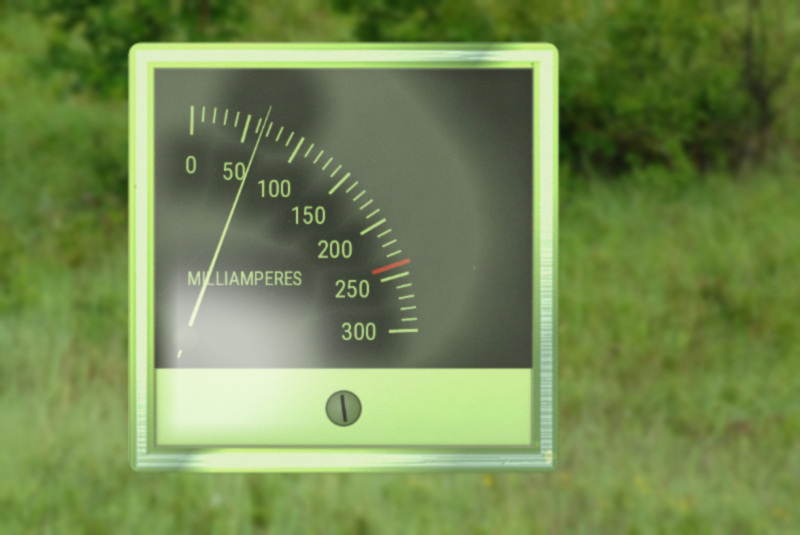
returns 65,mA
